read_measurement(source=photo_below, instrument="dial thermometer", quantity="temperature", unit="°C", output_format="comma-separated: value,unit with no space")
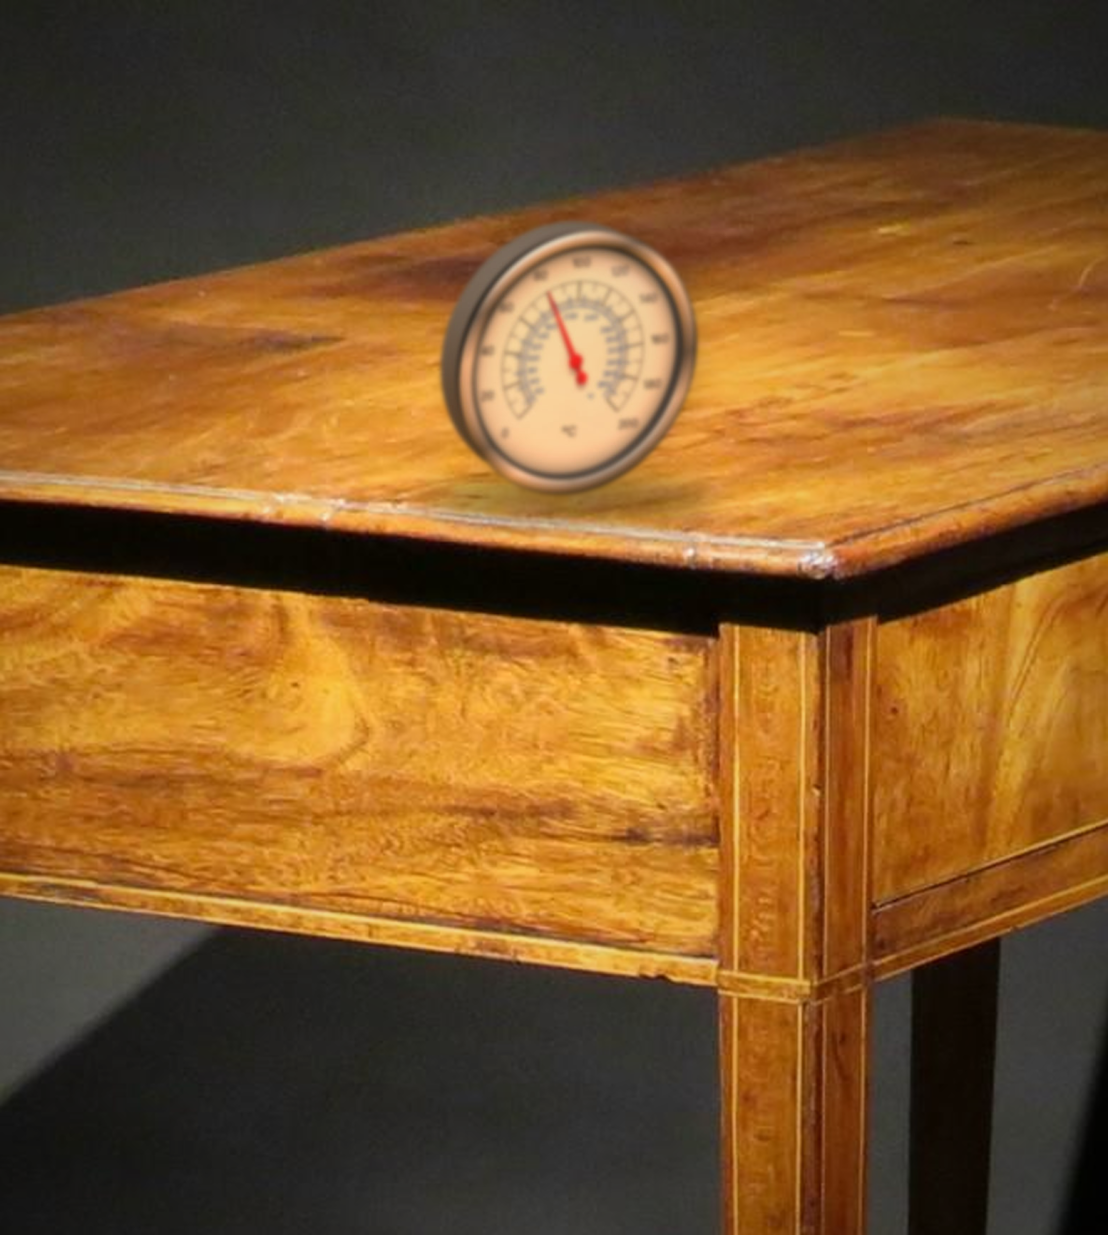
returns 80,°C
